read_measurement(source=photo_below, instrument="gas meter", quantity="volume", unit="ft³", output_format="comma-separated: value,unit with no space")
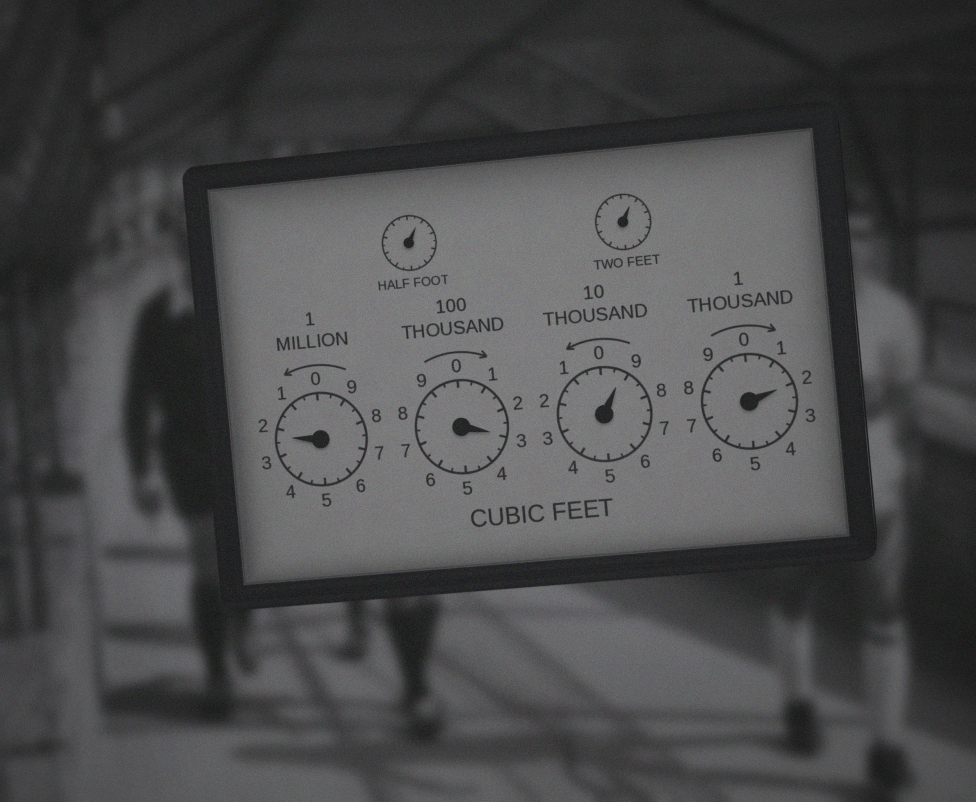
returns 229200,ft³
